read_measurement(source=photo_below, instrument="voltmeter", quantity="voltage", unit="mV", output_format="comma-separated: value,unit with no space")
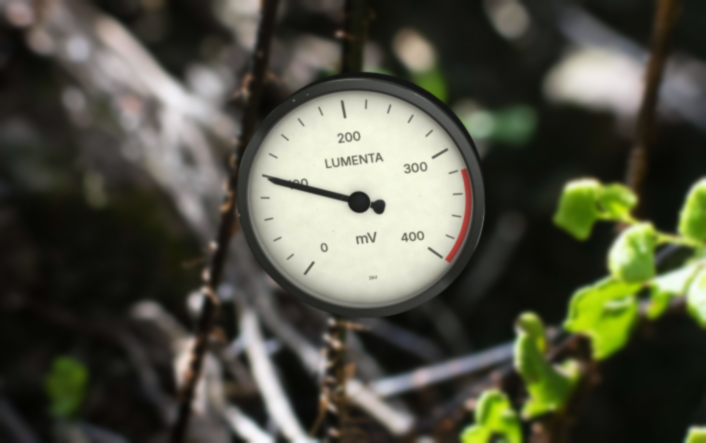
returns 100,mV
